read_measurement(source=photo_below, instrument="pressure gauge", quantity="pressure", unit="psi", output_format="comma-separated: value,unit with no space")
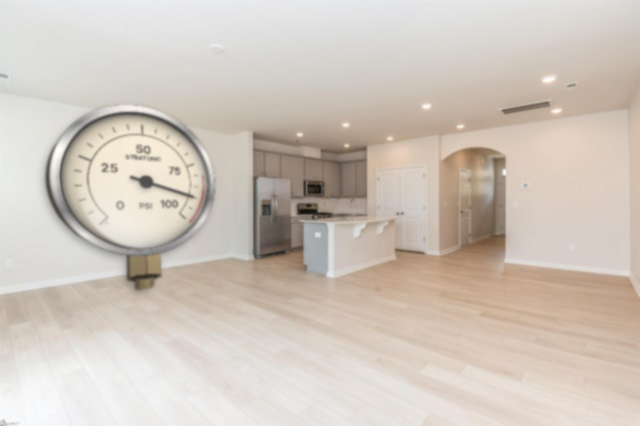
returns 90,psi
